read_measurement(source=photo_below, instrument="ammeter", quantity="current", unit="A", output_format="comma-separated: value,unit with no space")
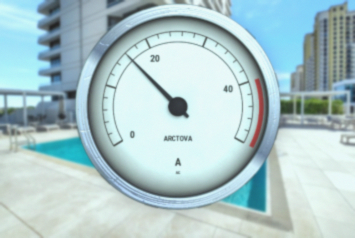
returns 16,A
